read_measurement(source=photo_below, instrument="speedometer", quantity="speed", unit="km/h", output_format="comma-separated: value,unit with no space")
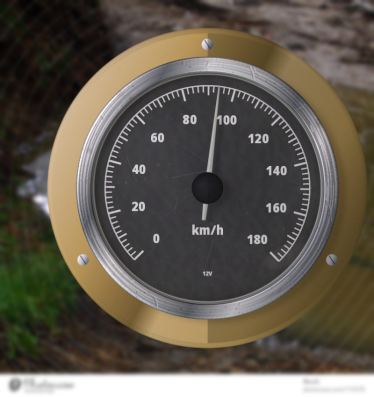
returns 94,km/h
